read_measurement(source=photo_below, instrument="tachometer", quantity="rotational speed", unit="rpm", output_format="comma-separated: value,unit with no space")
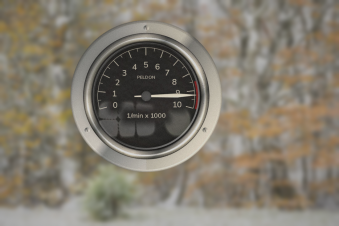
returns 9250,rpm
